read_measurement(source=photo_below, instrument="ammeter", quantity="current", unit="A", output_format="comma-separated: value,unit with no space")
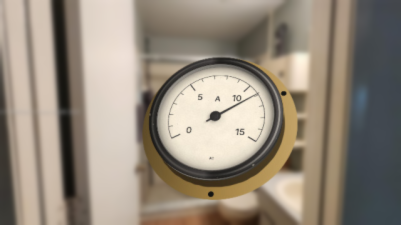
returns 11,A
